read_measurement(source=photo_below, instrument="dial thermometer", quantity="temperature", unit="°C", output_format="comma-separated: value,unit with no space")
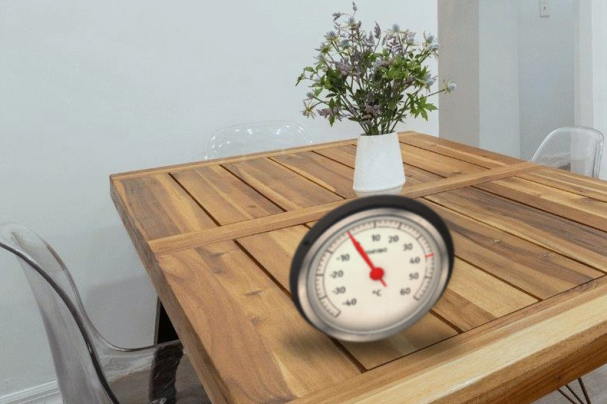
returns 0,°C
